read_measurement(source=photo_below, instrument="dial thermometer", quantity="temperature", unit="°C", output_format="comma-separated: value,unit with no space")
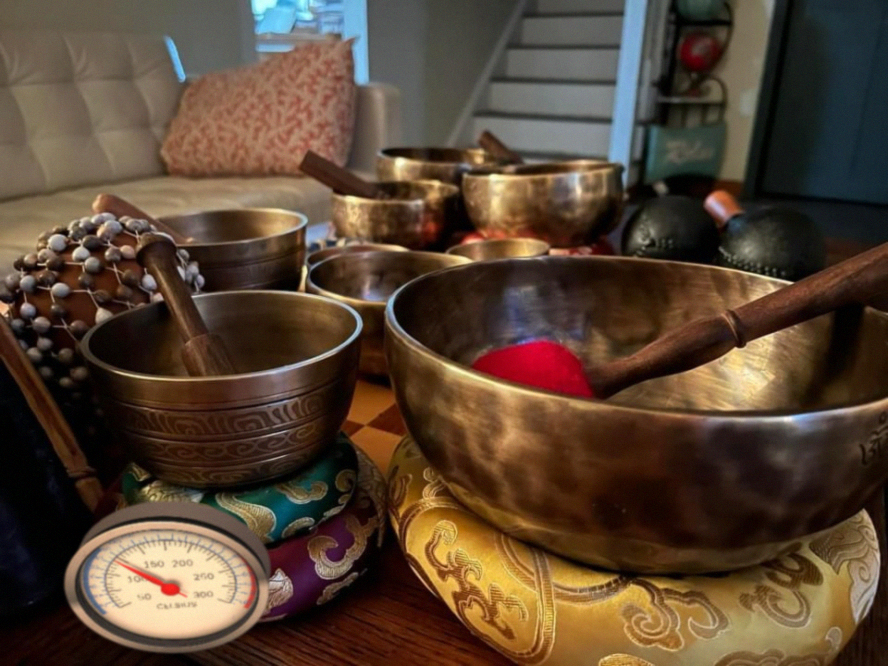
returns 125,°C
